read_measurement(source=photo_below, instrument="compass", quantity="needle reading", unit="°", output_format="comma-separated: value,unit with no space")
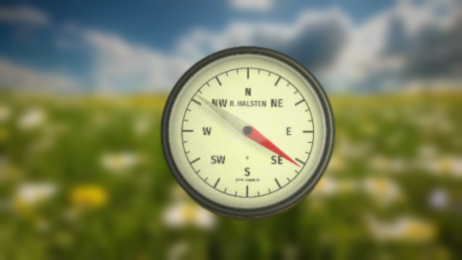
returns 125,°
